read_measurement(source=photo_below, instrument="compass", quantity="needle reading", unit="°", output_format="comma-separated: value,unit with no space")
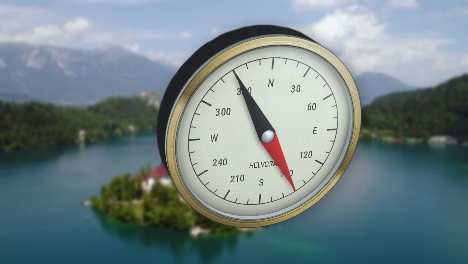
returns 150,°
